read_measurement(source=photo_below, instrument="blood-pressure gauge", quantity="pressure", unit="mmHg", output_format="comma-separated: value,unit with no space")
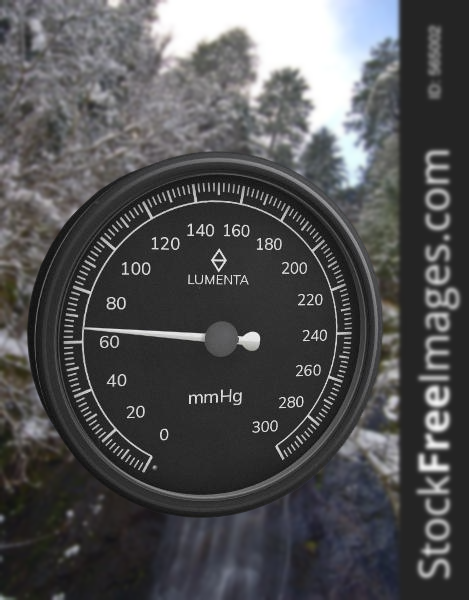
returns 66,mmHg
